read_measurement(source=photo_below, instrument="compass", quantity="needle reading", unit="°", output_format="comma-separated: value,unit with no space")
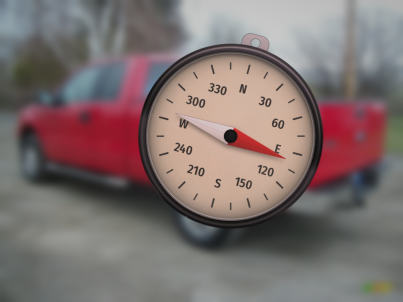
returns 97.5,°
